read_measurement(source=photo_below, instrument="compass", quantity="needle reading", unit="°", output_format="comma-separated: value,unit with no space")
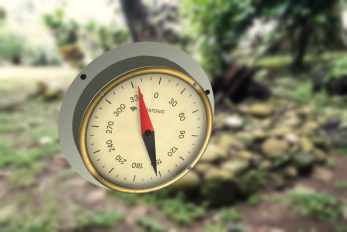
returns 335,°
